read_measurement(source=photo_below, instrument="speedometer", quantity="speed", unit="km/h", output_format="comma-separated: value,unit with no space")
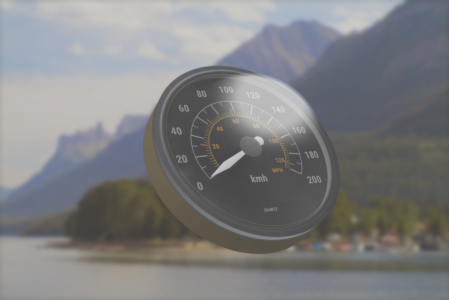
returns 0,km/h
